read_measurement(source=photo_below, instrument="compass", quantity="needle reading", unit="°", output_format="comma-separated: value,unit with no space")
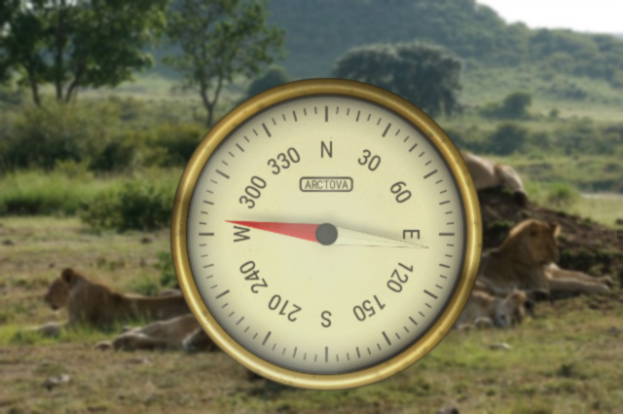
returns 277.5,°
